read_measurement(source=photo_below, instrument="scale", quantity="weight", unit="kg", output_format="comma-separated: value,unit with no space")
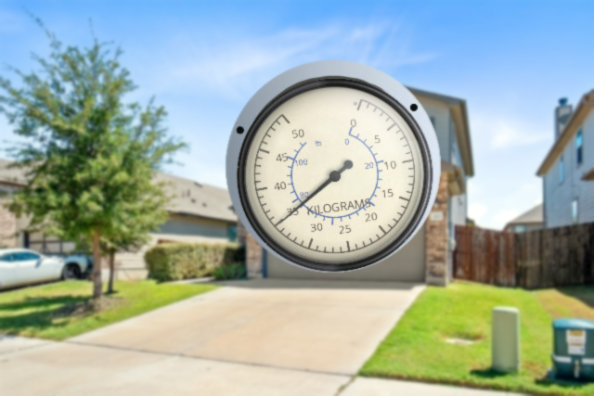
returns 35,kg
